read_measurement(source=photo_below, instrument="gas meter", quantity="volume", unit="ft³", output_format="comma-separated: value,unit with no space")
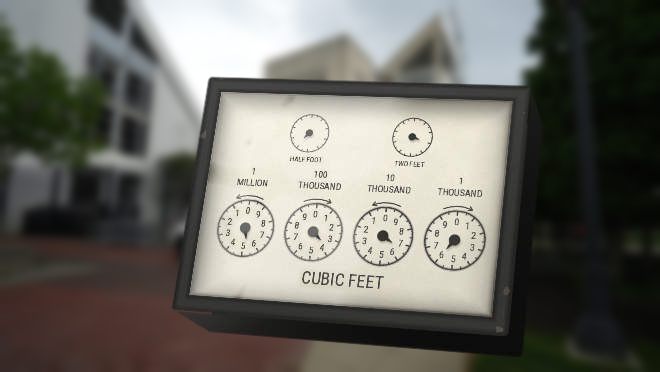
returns 536600,ft³
